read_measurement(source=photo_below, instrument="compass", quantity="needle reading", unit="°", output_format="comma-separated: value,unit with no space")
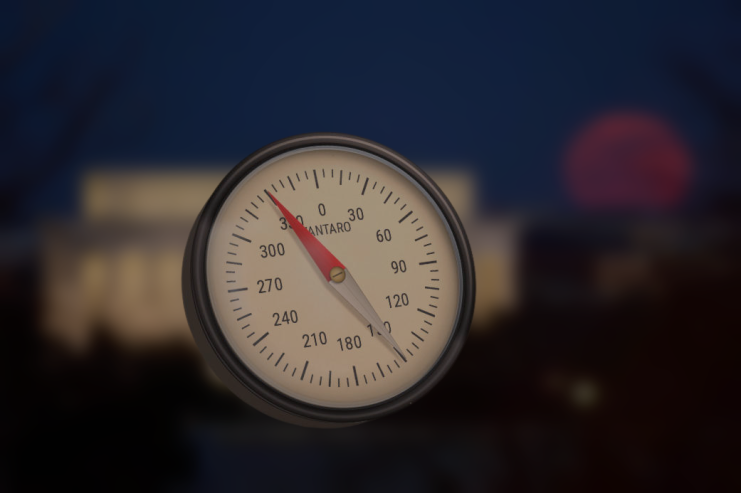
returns 330,°
